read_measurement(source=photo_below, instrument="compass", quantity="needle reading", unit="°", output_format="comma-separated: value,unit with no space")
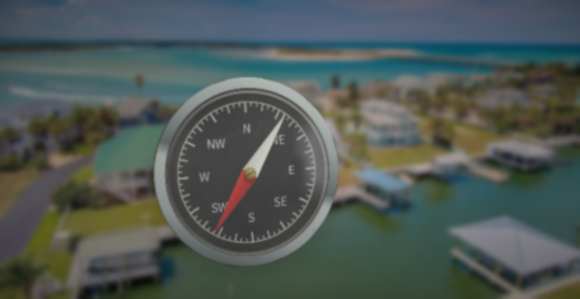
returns 215,°
